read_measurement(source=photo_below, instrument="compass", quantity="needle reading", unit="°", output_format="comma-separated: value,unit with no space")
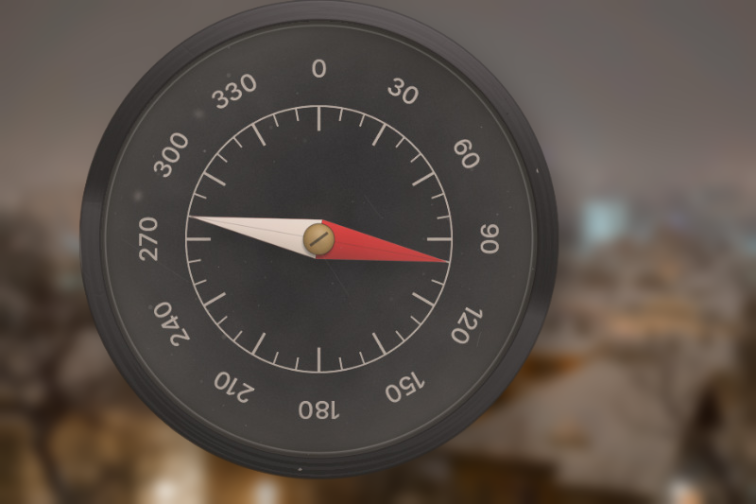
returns 100,°
